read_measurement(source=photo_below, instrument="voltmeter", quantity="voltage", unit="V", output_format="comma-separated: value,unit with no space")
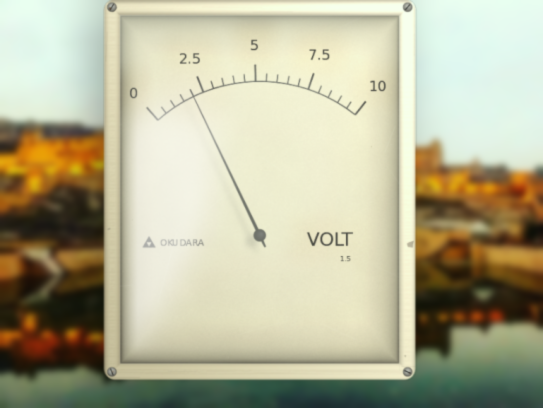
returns 2,V
